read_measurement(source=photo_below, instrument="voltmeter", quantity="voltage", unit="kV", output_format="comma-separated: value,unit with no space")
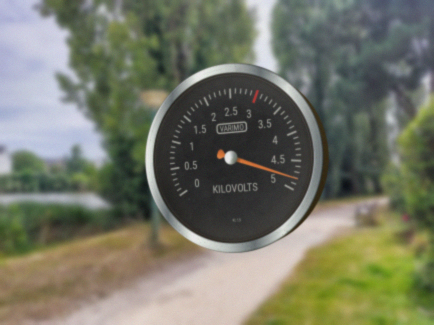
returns 4.8,kV
